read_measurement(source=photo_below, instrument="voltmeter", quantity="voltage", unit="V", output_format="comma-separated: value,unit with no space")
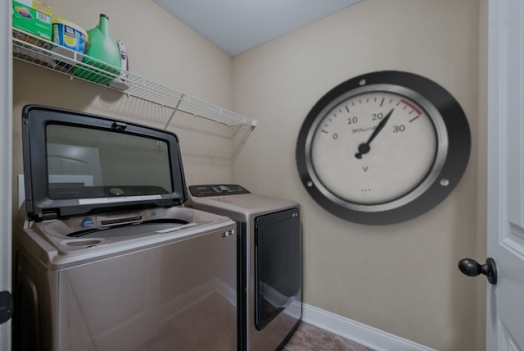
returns 24,V
